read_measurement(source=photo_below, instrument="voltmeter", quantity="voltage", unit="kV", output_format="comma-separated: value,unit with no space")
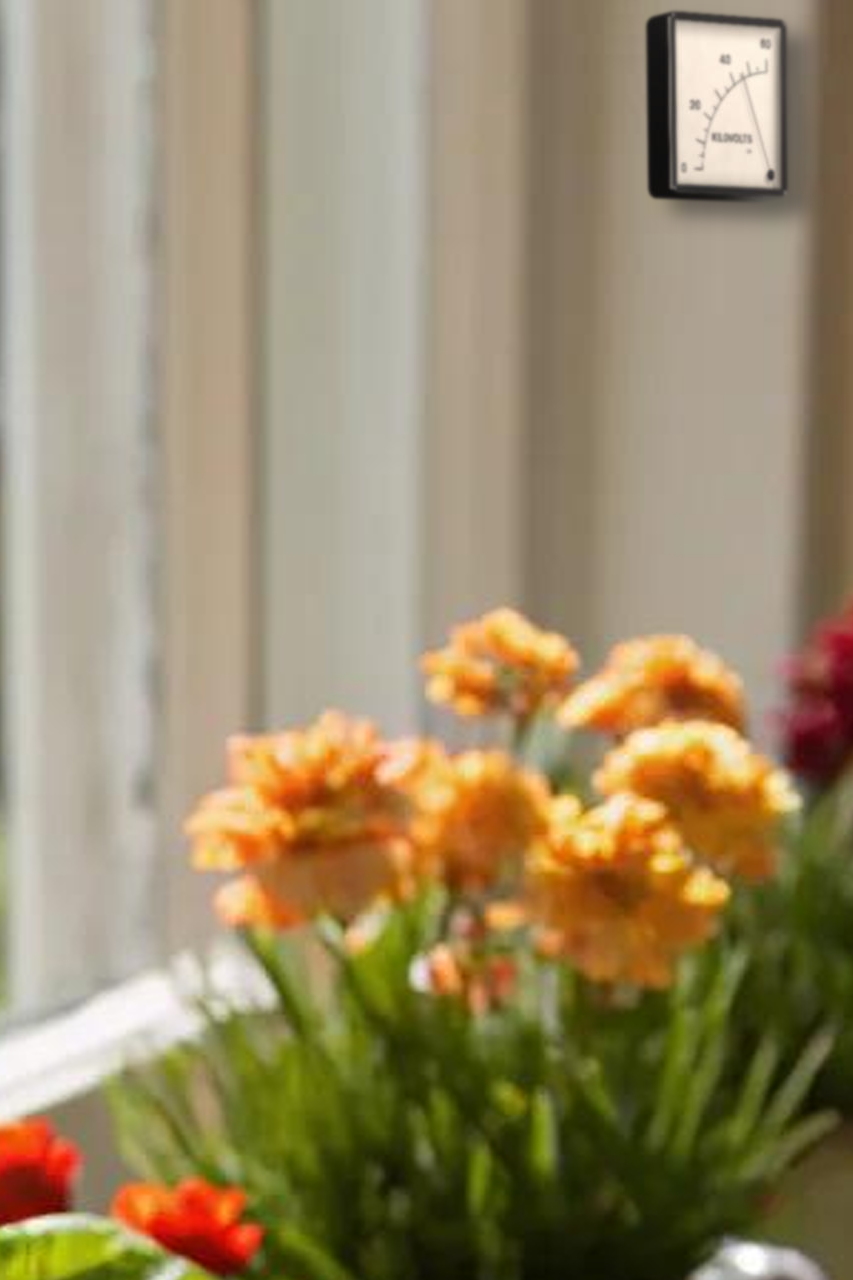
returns 45,kV
